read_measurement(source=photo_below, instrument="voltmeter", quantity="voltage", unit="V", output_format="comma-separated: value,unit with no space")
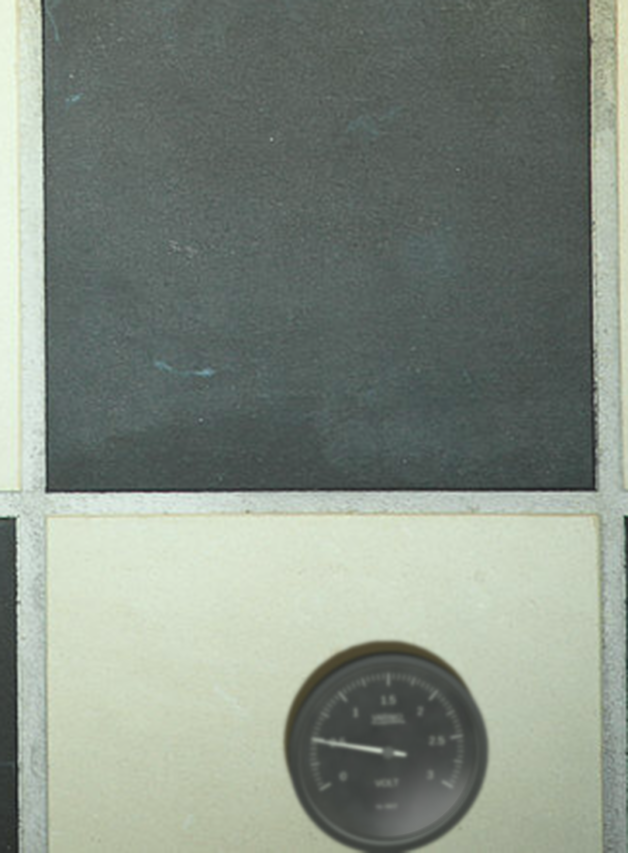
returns 0.5,V
